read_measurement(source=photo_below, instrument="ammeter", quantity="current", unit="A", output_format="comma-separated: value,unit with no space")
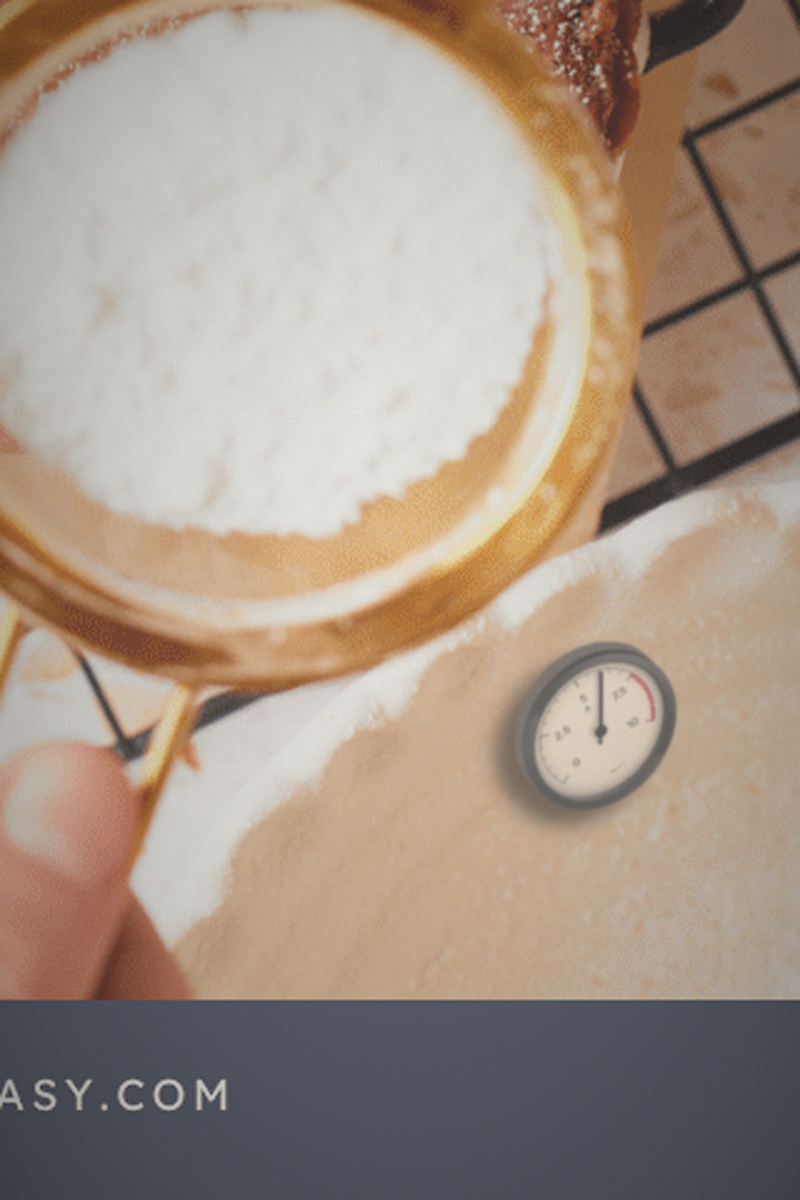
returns 6,A
